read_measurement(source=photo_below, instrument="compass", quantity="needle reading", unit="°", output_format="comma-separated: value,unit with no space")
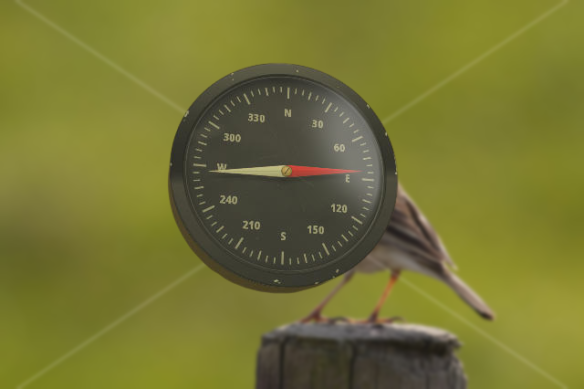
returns 85,°
